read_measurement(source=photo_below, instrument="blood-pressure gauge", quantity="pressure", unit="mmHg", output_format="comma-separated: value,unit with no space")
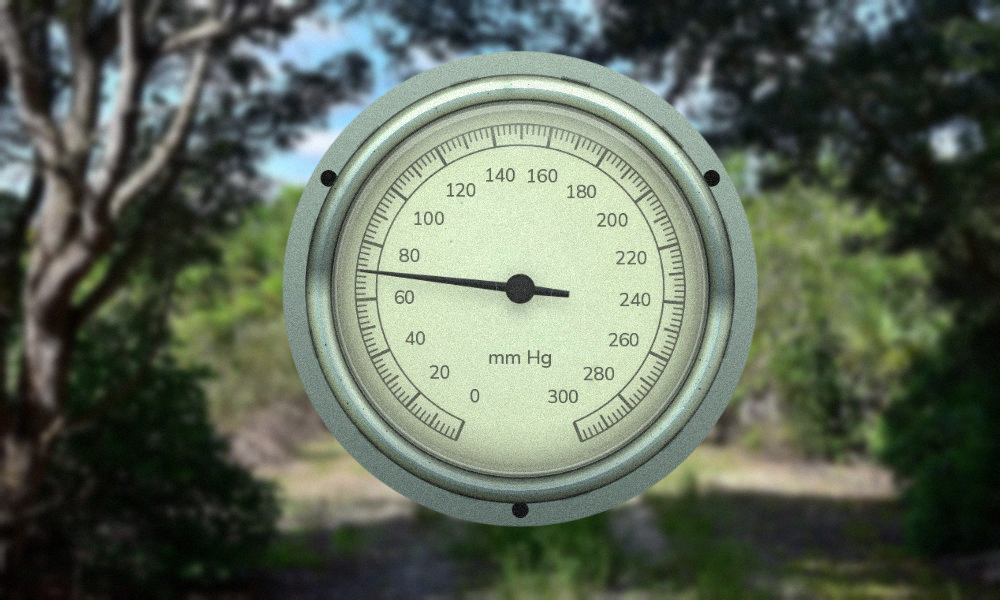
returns 70,mmHg
